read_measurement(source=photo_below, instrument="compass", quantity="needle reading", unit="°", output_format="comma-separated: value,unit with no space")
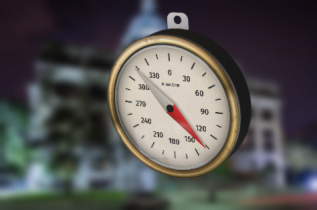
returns 135,°
